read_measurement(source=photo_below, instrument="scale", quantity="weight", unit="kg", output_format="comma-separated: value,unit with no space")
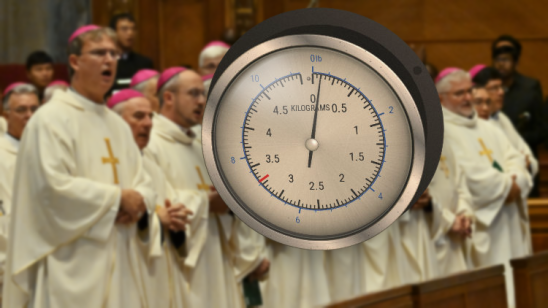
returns 0.1,kg
